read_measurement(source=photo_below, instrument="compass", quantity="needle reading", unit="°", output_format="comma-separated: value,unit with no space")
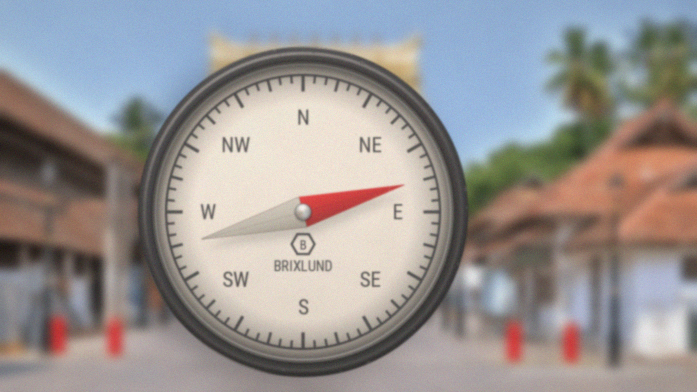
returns 75,°
